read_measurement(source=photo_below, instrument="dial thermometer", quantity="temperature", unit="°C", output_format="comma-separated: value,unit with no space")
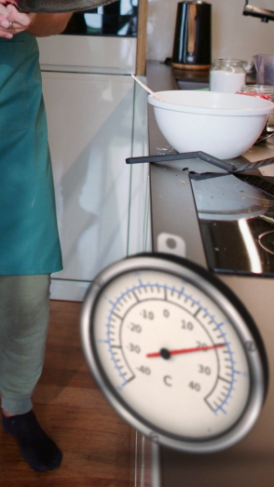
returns 20,°C
